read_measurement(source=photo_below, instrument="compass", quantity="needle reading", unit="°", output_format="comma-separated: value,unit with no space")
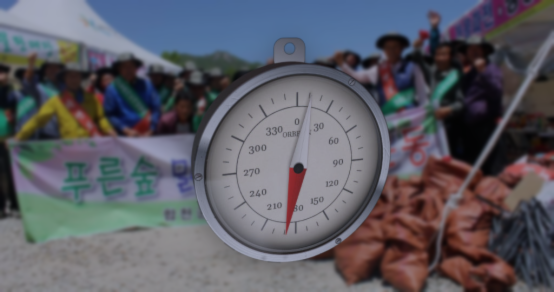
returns 190,°
